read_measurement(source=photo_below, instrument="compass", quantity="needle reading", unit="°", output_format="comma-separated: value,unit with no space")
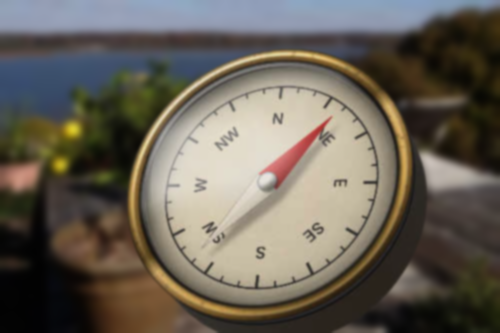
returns 40,°
